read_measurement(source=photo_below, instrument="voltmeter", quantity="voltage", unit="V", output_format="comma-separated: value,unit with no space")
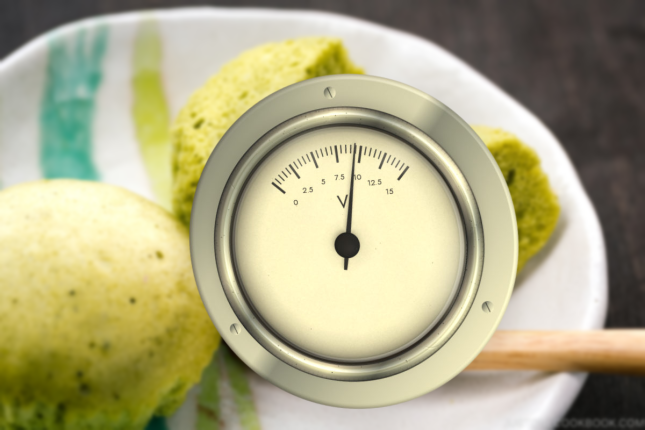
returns 9.5,V
